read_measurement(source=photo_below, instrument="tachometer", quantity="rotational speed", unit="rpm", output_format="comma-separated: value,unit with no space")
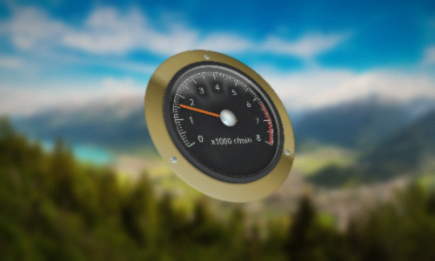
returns 1500,rpm
